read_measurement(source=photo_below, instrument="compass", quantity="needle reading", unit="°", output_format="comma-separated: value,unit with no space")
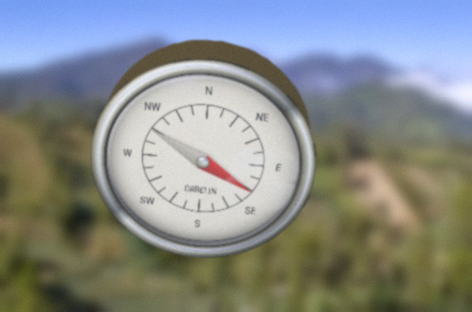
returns 120,°
